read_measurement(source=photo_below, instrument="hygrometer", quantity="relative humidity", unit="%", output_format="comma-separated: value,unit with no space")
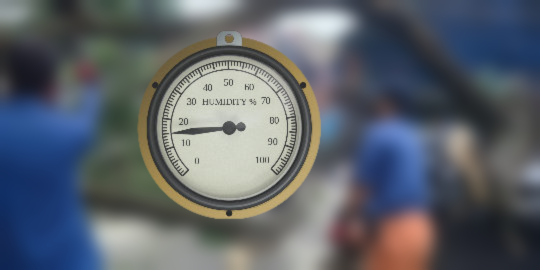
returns 15,%
